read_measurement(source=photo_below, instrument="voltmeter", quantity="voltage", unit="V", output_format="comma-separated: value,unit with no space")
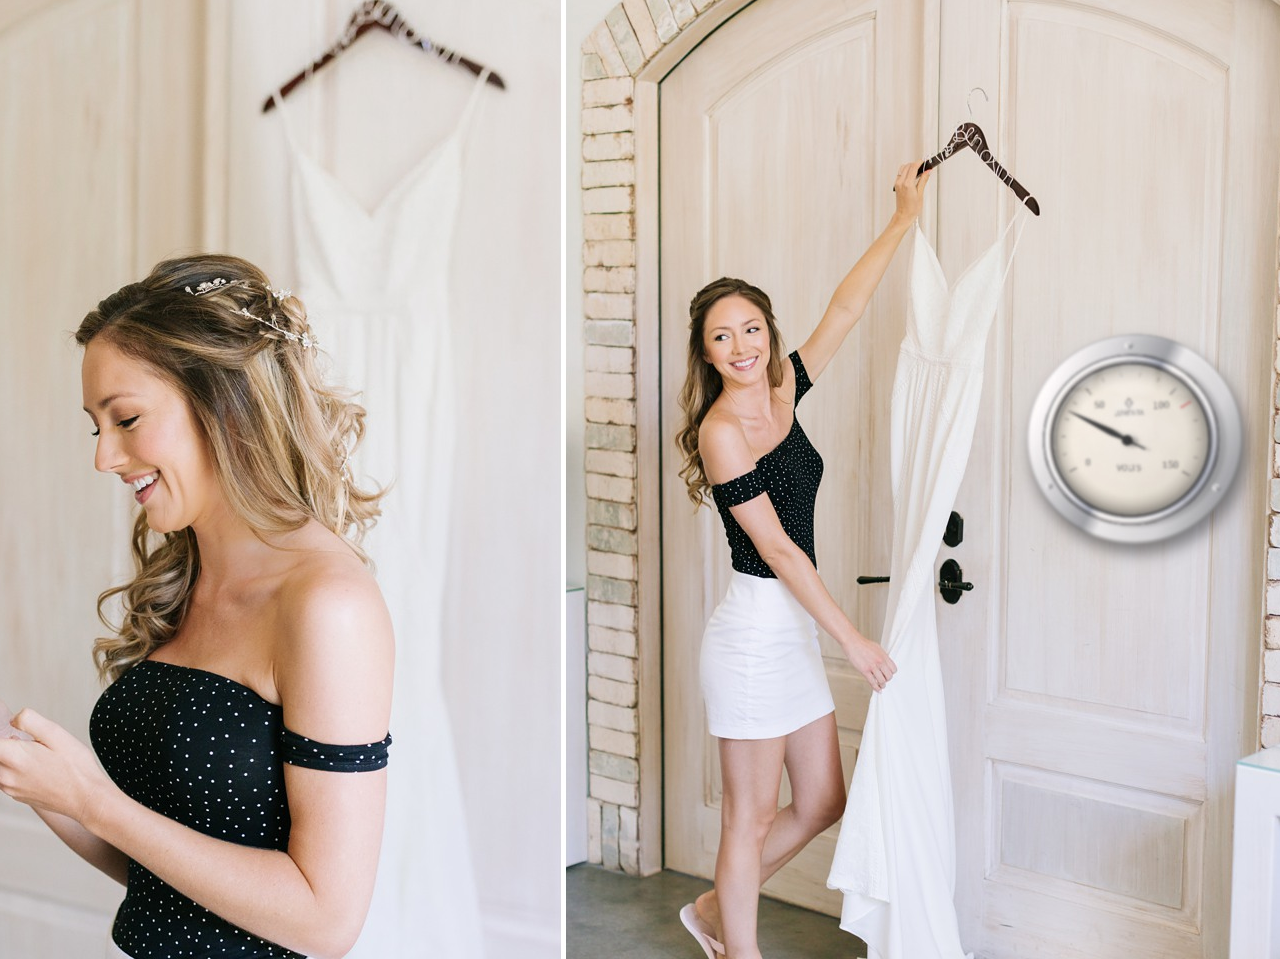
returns 35,V
